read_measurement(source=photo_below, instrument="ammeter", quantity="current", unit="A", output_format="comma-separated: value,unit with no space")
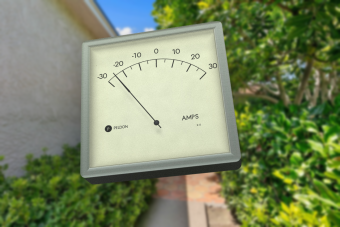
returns -25,A
